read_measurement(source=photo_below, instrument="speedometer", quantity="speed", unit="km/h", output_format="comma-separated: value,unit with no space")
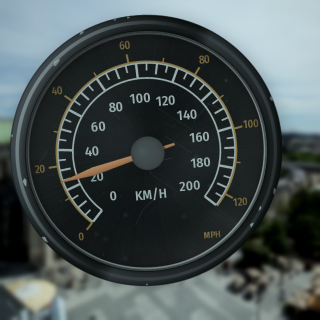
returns 25,km/h
